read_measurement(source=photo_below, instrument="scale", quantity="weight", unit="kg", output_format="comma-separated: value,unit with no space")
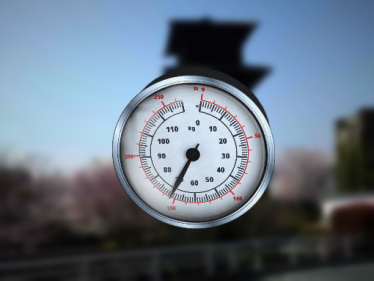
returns 70,kg
